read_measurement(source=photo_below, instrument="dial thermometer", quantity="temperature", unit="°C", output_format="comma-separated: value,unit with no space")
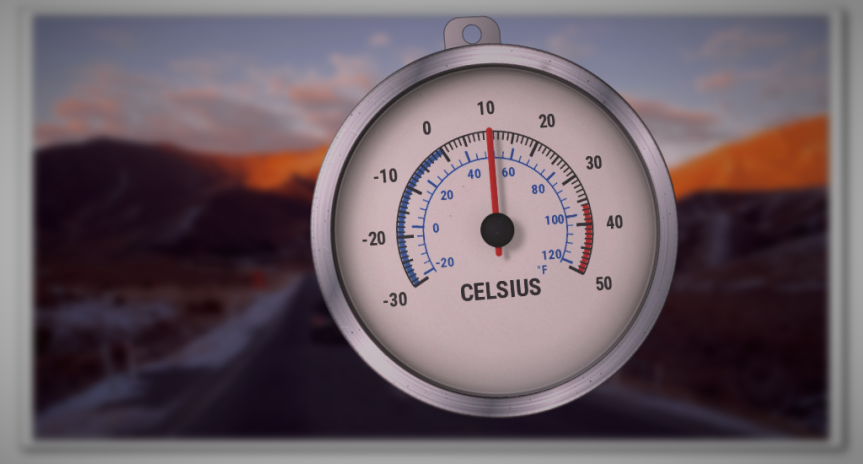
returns 10,°C
